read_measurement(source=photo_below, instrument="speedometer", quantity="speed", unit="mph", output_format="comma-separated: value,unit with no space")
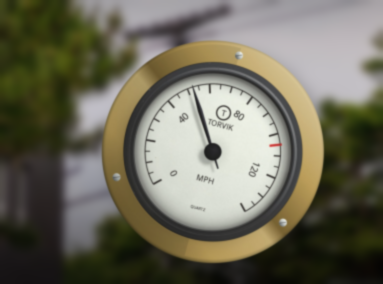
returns 52.5,mph
